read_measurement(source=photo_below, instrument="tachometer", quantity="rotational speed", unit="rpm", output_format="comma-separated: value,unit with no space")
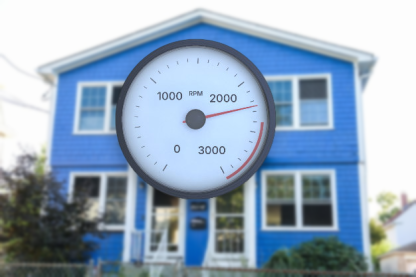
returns 2250,rpm
